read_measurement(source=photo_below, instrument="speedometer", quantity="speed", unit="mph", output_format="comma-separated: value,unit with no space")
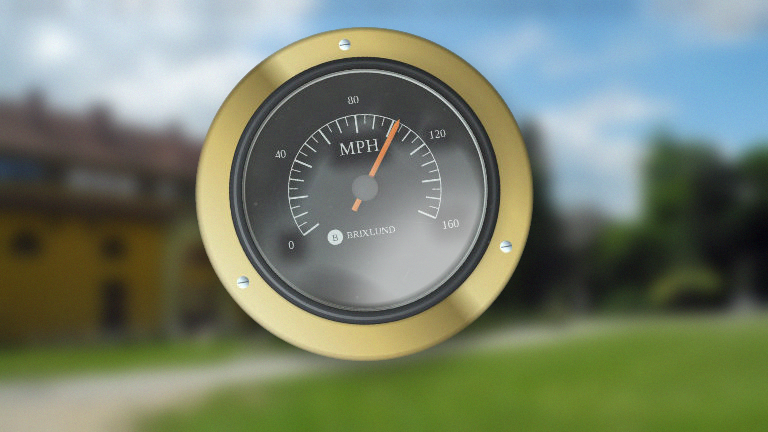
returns 102.5,mph
